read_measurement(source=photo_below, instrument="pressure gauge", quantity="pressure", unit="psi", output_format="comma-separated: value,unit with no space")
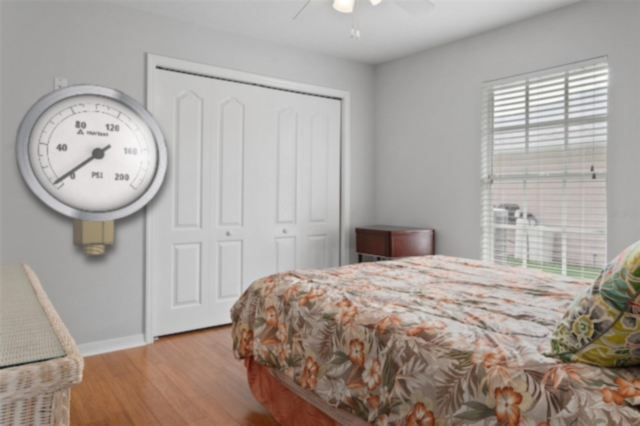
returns 5,psi
